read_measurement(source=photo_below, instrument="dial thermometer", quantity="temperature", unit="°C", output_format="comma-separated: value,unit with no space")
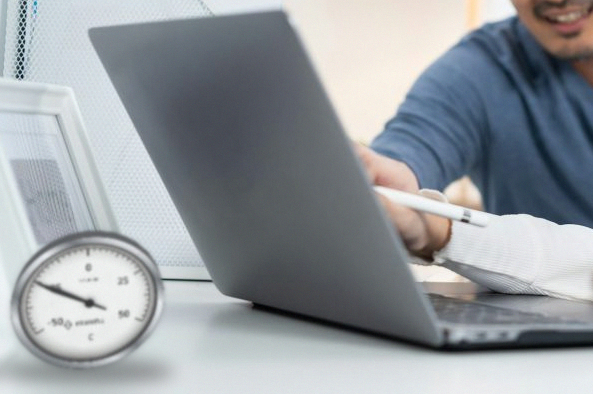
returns -25,°C
